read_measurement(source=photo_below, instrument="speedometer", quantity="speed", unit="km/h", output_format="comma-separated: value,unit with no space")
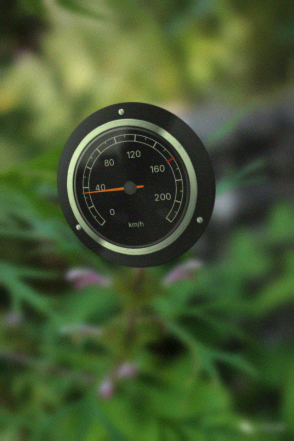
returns 35,km/h
